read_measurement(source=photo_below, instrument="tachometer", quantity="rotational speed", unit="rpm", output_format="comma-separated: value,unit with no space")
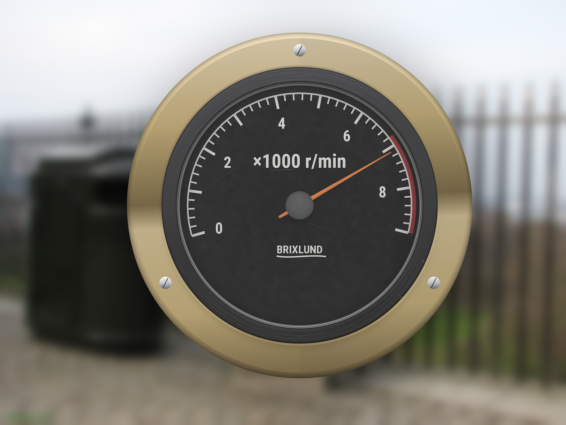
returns 7100,rpm
